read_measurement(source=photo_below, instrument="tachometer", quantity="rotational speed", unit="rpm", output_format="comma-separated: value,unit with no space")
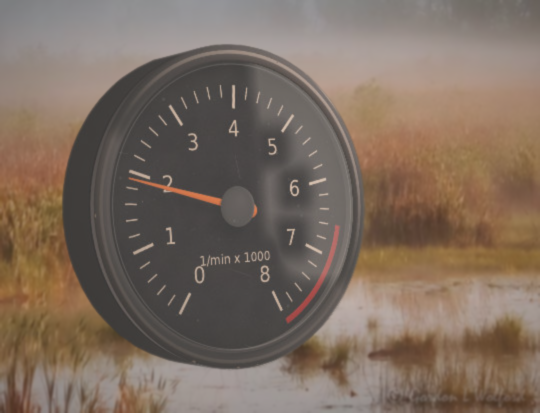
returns 1900,rpm
